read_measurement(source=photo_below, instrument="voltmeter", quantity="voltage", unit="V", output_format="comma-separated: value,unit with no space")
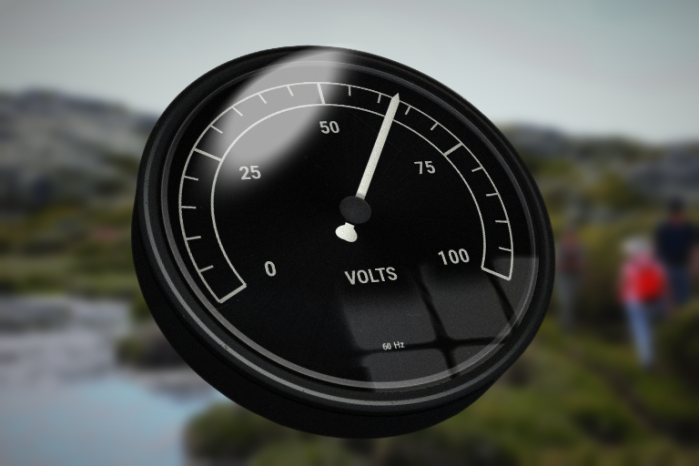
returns 62.5,V
